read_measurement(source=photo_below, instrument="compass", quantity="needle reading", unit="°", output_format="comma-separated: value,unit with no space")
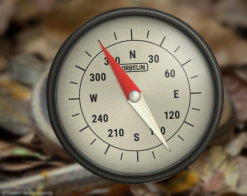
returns 330,°
